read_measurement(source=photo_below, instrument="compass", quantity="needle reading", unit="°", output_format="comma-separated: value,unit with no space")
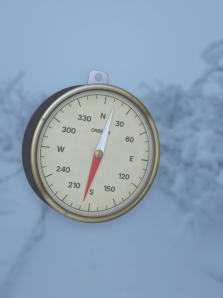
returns 190,°
